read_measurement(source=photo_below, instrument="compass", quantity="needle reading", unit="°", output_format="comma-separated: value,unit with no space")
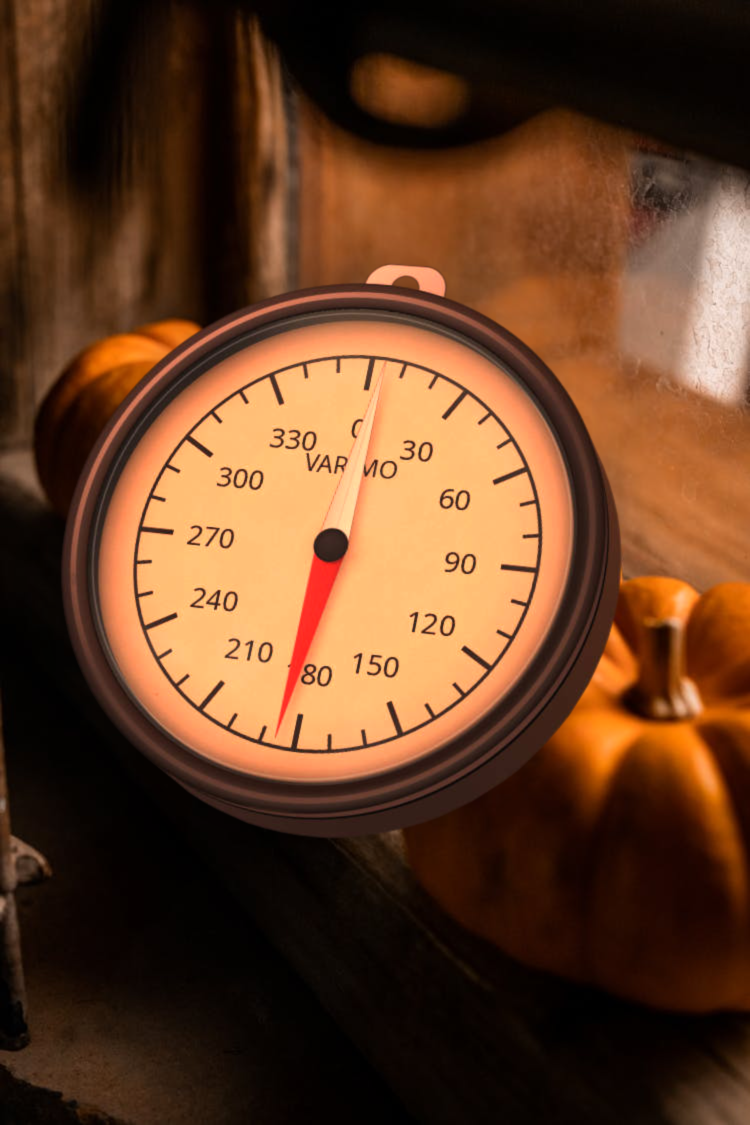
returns 185,°
